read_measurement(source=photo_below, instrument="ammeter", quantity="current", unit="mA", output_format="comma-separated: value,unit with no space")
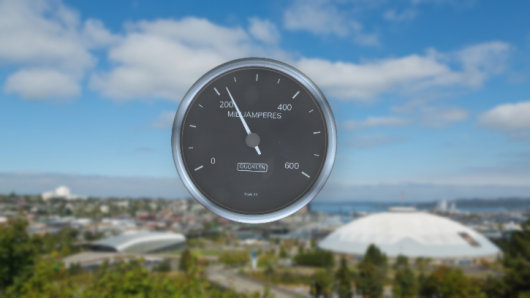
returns 225,mA
